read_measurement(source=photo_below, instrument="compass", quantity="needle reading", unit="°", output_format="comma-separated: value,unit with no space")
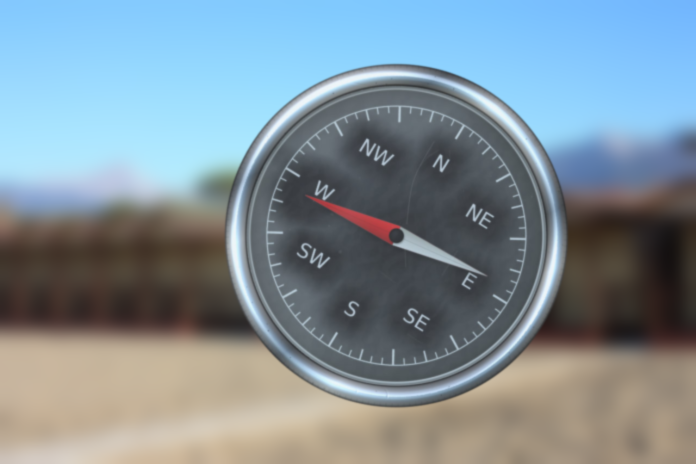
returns 262.5,°
